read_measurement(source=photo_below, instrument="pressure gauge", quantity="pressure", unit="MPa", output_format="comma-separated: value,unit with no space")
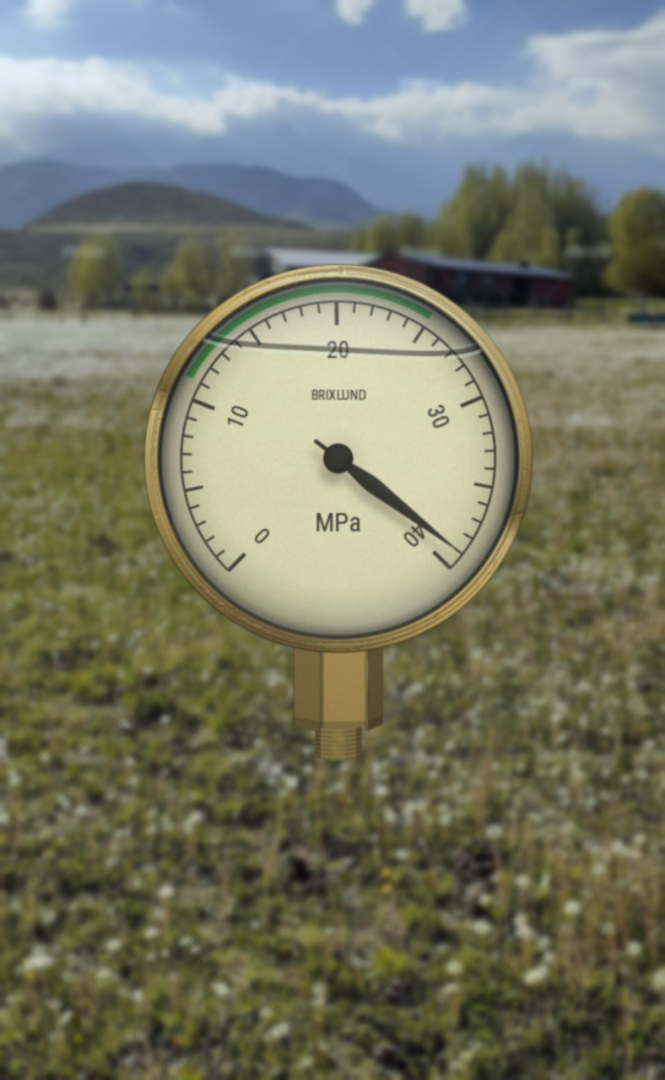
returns 39,MPa
